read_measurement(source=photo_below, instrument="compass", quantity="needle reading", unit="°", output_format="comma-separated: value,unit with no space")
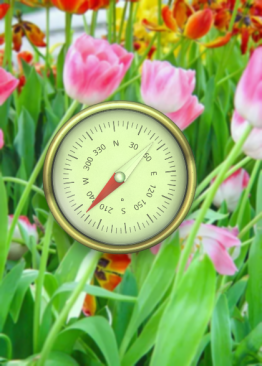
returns 230,°
